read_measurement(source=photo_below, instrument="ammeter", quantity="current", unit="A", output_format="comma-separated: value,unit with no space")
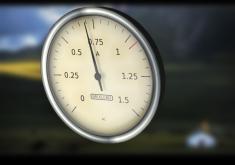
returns 0.7,A
